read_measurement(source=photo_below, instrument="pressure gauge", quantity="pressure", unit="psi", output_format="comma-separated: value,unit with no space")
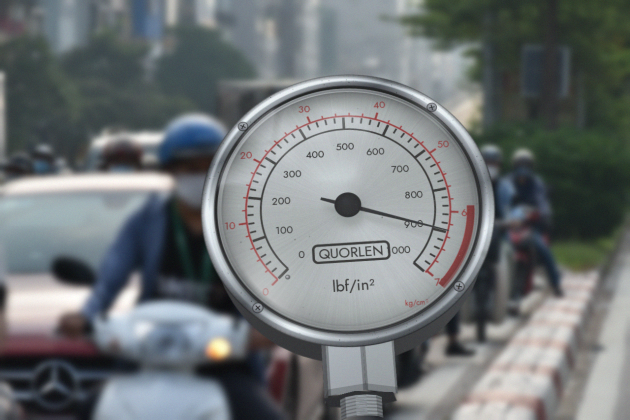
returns 900,psi
